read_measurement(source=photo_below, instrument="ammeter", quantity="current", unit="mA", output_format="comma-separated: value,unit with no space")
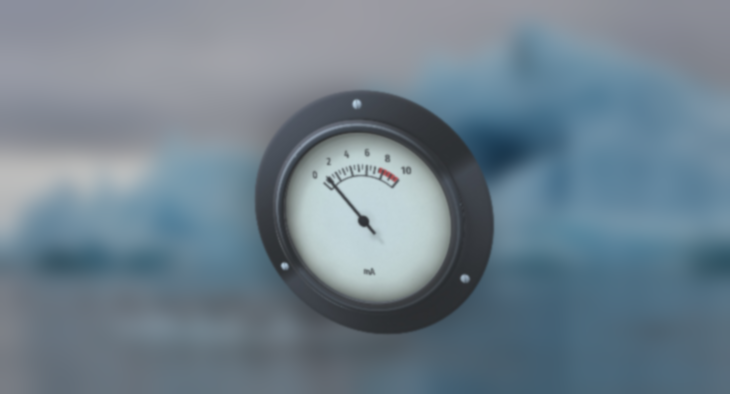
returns 1,mA
